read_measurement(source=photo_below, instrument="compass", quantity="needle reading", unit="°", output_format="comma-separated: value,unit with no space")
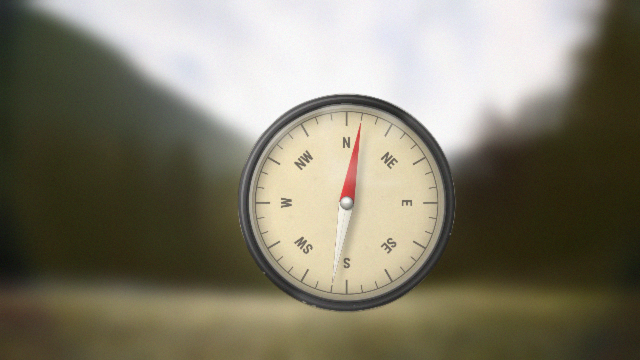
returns 10,°
